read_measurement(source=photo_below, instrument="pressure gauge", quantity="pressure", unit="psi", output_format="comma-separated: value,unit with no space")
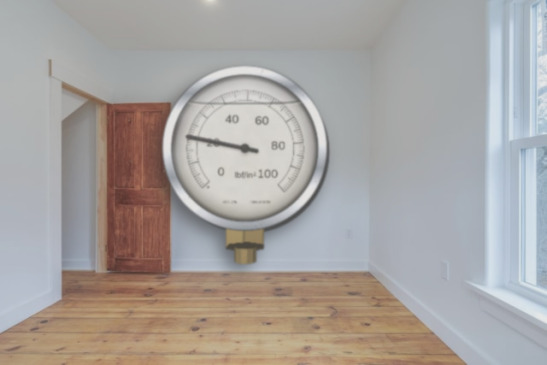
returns 20,psi
